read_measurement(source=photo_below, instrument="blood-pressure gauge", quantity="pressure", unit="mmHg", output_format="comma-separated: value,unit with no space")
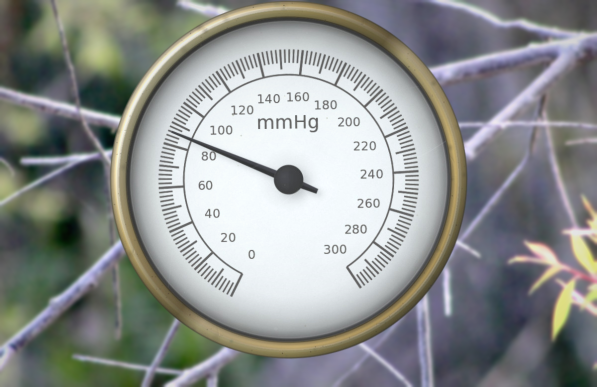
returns 86,mmHg
